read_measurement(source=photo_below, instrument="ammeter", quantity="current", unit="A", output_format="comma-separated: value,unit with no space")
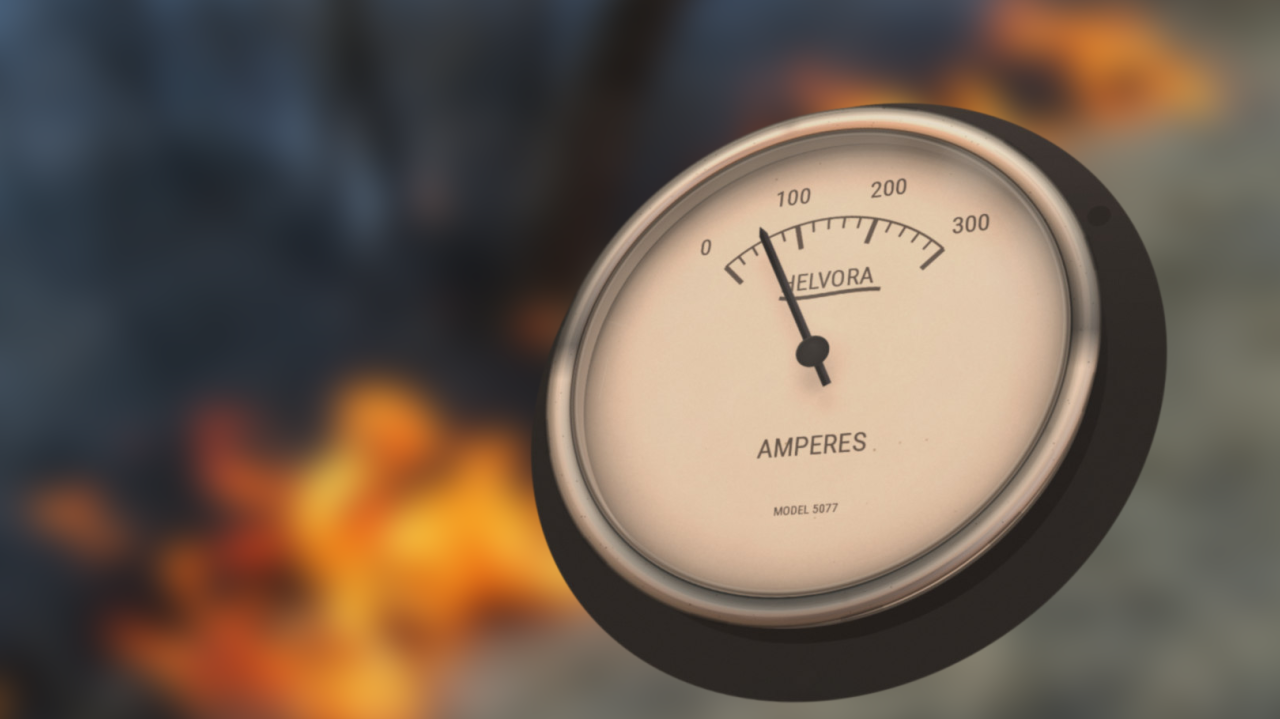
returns 60,A
